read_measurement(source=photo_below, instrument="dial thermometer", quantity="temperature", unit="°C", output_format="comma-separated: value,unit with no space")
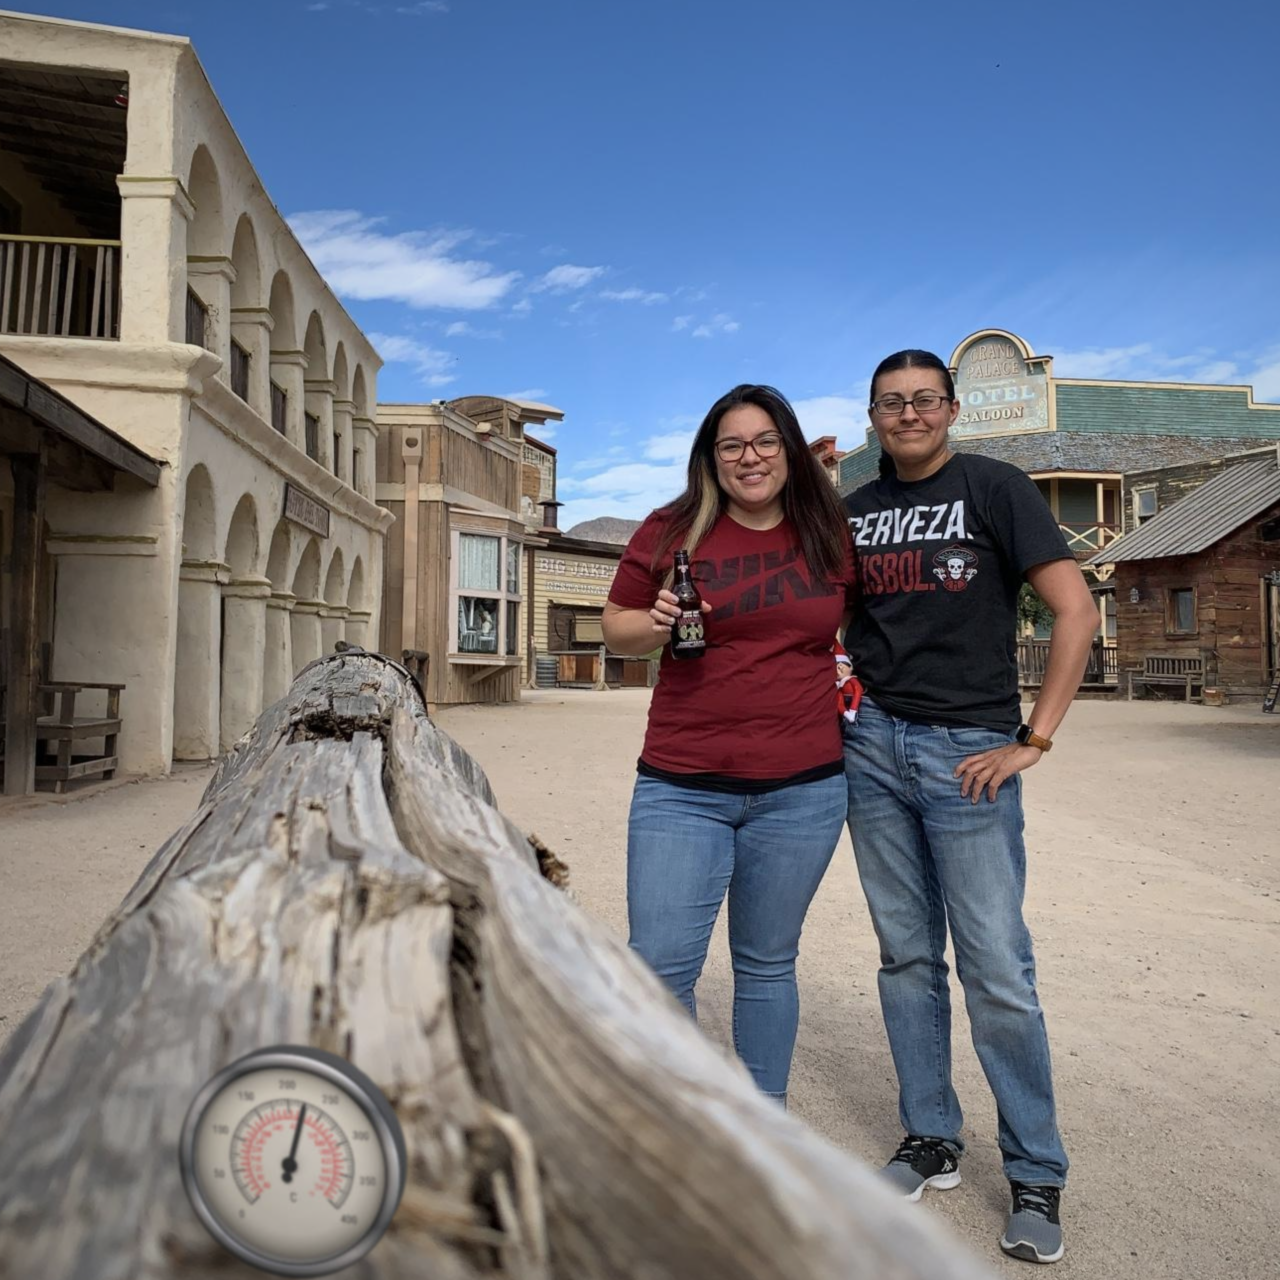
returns 225,°C
